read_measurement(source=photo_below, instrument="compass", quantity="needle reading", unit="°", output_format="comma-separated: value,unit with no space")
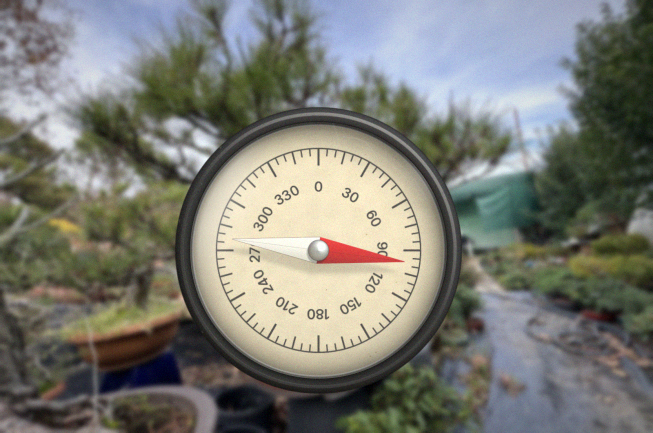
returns 97.5,°
